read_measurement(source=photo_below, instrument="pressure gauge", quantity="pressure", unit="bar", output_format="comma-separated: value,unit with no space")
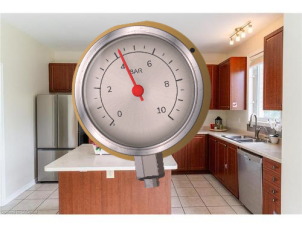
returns 4.25,bar
